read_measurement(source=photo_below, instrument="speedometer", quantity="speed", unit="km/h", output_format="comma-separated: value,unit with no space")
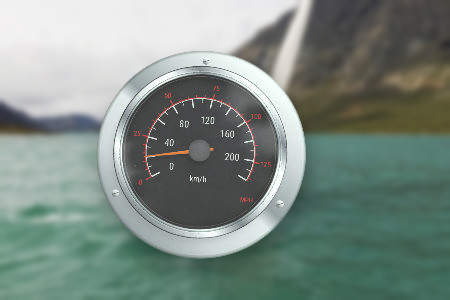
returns 20,km/h
